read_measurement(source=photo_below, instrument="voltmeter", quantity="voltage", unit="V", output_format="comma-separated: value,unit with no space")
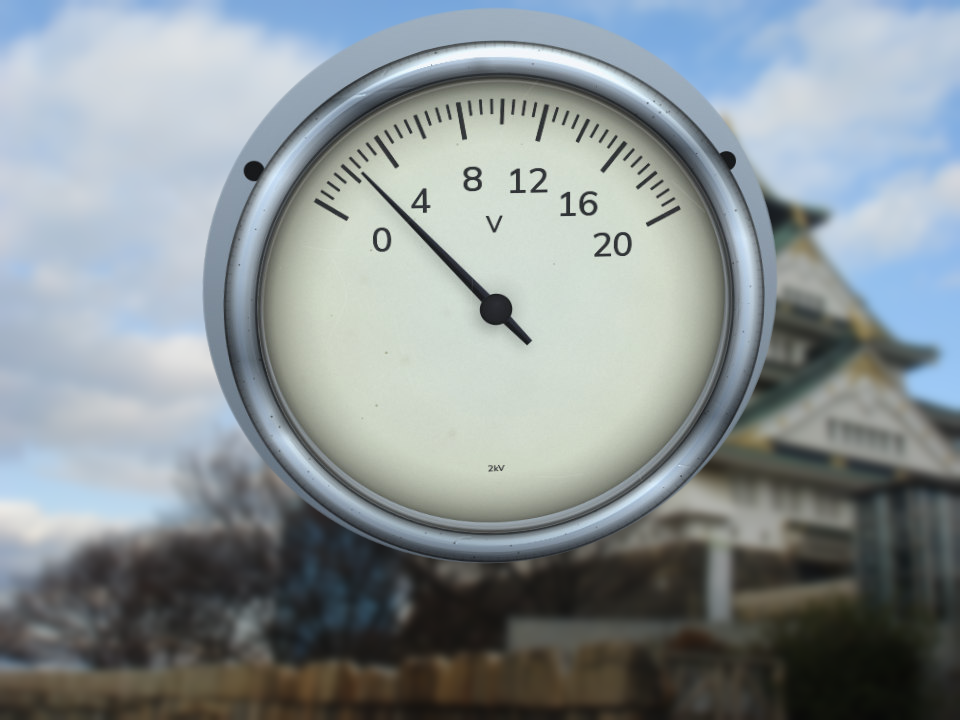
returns 2.5,V
